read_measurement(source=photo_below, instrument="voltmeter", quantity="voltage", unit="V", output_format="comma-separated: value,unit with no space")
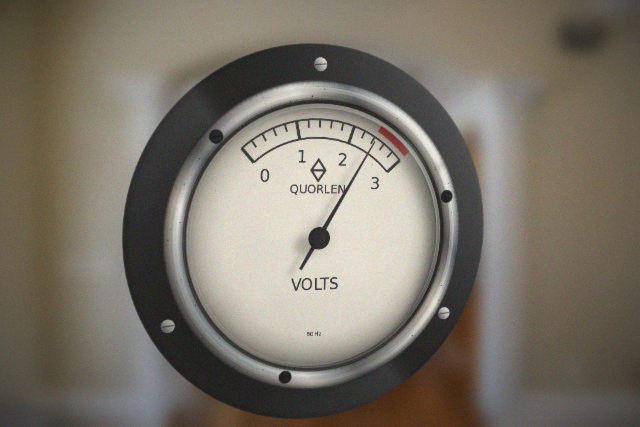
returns 2.4,V
